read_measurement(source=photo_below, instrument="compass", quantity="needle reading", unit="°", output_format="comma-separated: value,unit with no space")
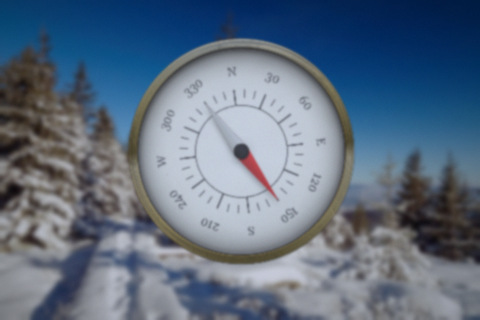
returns 150,°
